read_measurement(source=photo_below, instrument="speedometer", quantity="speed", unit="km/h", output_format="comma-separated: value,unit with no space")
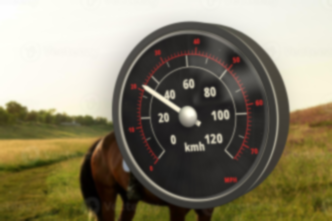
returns 35,km/h
